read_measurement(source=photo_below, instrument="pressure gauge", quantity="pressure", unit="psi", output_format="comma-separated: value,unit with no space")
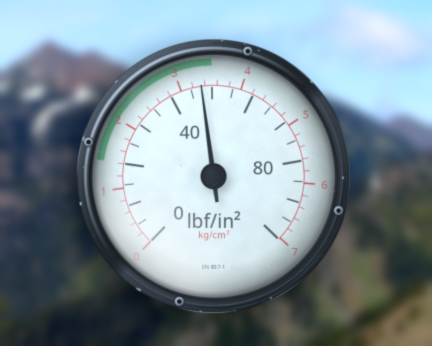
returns 47.5,psi
